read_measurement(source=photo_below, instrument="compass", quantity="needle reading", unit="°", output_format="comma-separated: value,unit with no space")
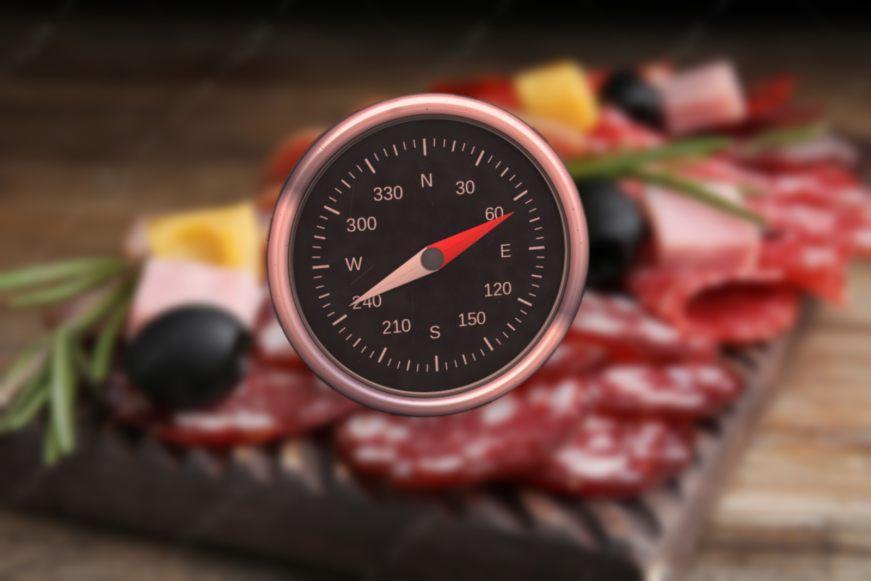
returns 65,°
